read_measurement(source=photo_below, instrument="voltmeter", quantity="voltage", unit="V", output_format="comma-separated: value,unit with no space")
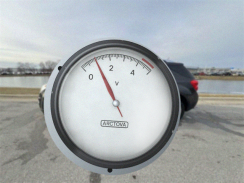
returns 1,V
